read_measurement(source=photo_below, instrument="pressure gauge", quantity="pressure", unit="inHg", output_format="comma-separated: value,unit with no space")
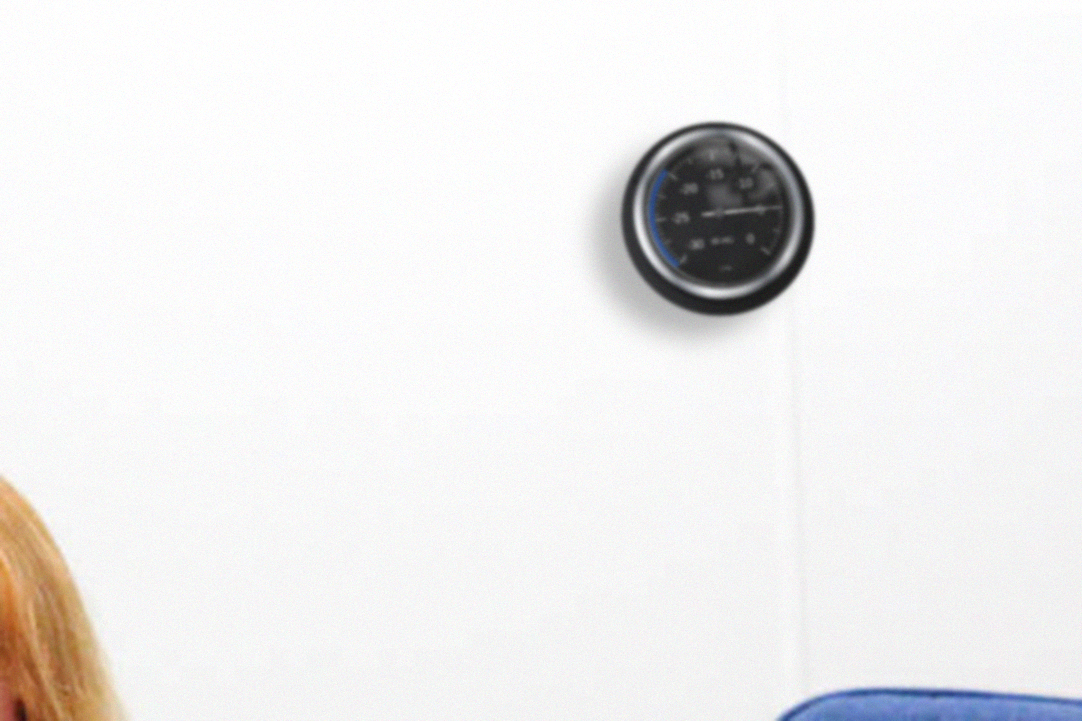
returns -5,inHg
